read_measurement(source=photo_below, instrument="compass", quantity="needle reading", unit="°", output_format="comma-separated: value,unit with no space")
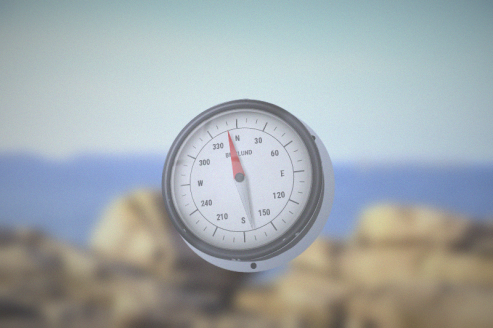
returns 350,°
